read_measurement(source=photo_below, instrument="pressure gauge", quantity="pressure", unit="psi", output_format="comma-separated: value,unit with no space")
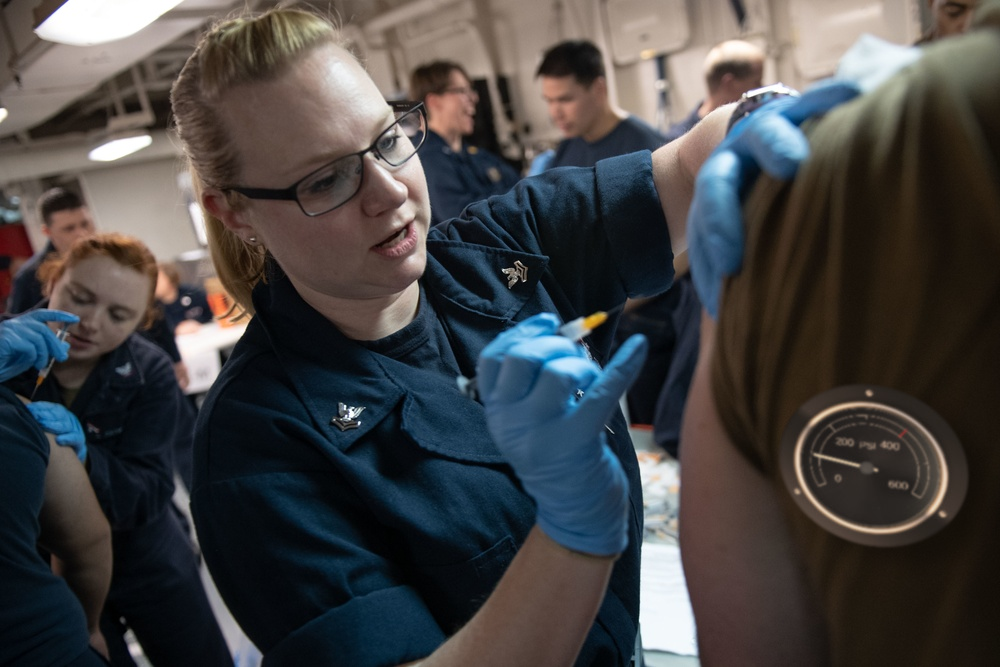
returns 100,psi
